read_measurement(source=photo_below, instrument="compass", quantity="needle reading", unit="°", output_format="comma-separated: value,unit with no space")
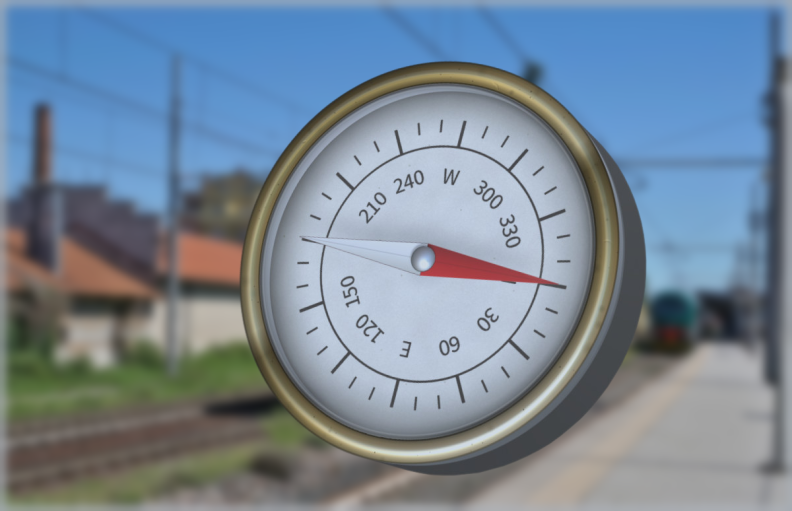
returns 0,°
